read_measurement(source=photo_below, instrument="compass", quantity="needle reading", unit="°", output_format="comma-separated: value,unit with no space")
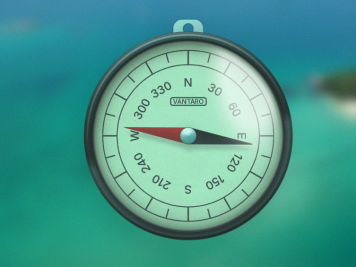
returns 277.5,°
